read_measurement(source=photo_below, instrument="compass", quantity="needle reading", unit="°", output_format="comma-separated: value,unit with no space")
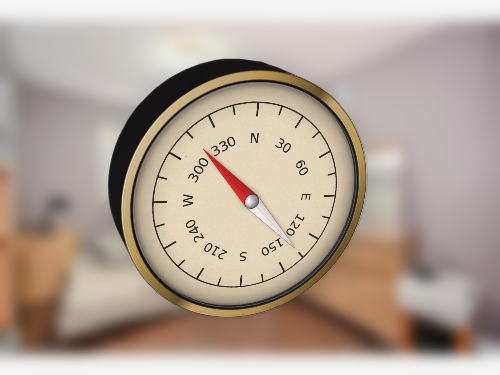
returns 315,°
